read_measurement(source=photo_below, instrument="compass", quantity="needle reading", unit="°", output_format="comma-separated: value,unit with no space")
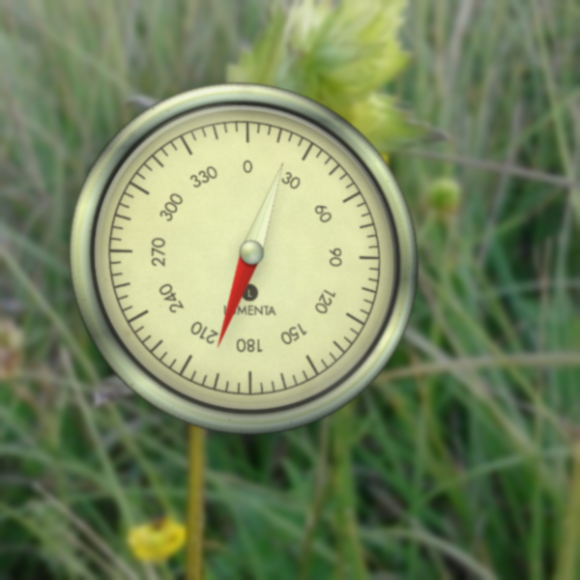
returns 200,°
